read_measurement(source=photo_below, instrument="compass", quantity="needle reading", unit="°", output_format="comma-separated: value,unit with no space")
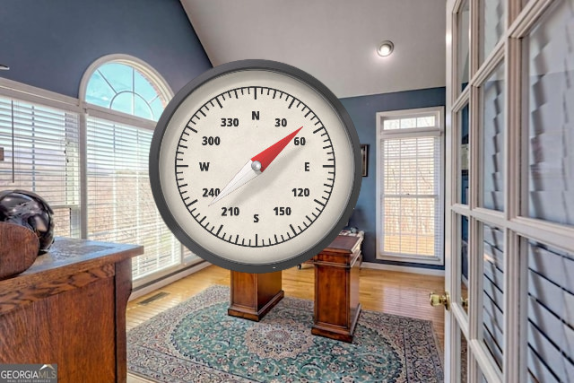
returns 50,°
